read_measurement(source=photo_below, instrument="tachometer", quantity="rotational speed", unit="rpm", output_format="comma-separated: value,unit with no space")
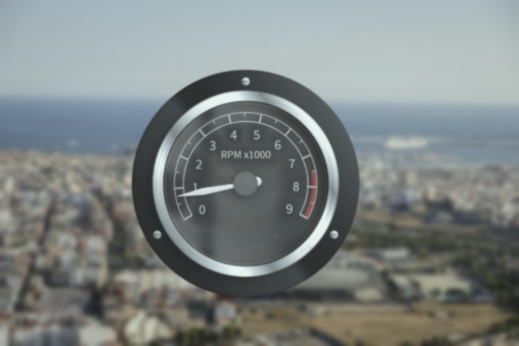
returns 750,rpm
